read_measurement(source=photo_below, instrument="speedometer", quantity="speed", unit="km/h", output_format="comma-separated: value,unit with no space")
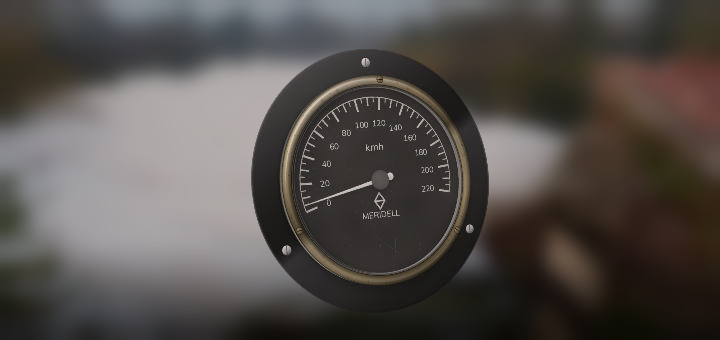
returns 5,km/h
